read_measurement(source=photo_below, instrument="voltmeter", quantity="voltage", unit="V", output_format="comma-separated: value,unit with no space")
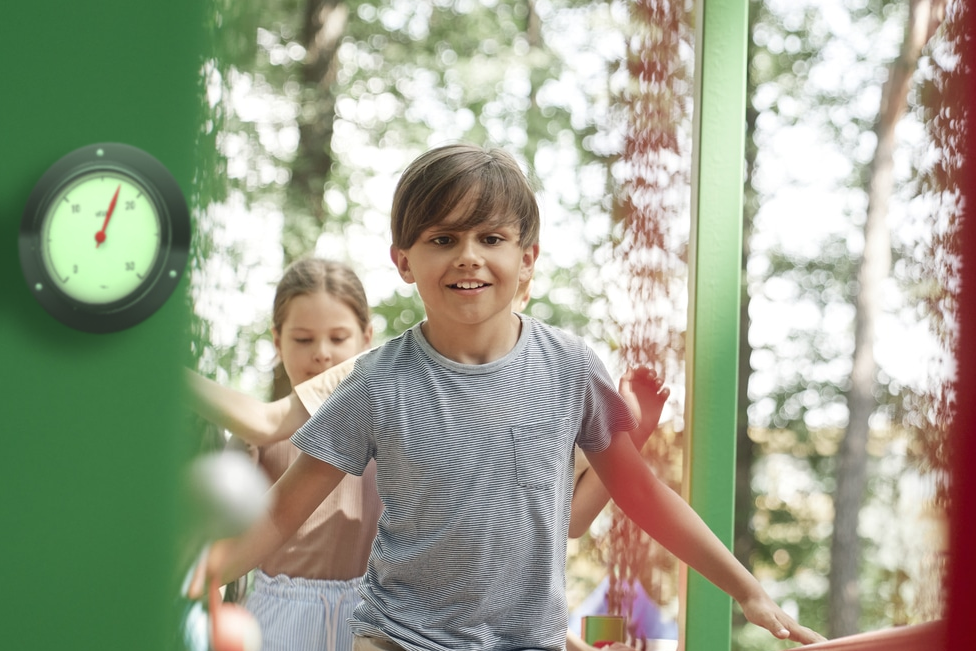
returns 17.5,V
